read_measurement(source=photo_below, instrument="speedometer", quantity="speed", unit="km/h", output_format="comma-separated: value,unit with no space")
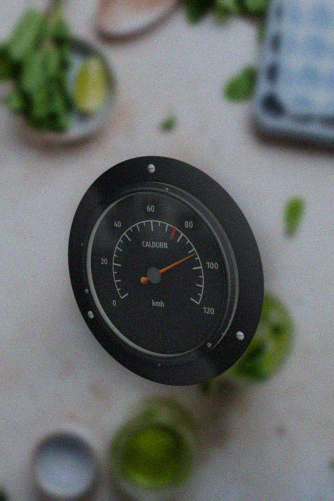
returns 92.5,km/h
